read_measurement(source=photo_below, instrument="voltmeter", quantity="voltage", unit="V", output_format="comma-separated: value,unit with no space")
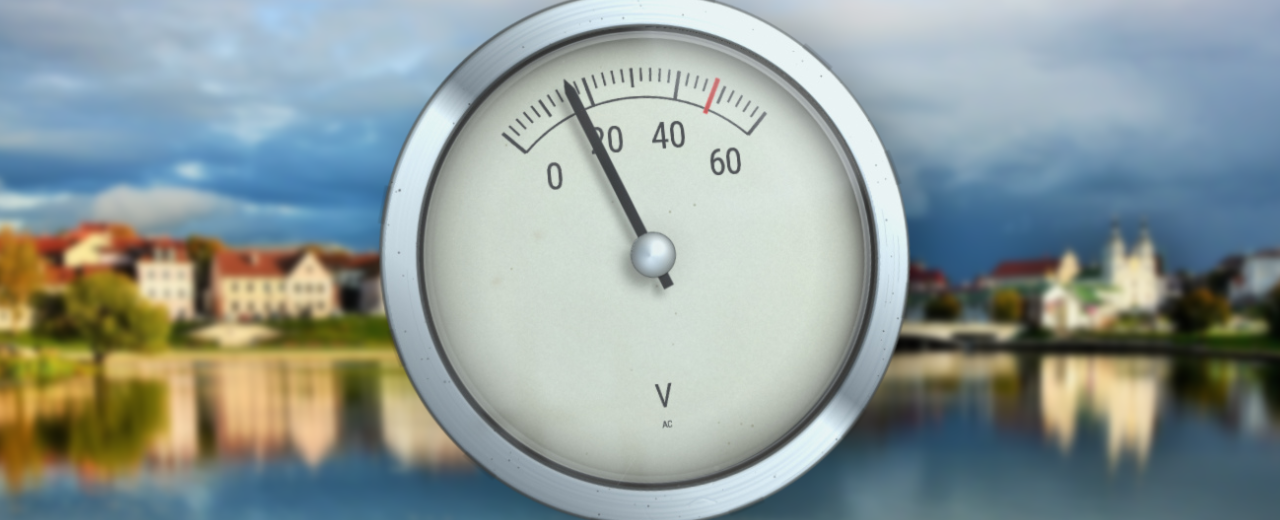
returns 16,V
